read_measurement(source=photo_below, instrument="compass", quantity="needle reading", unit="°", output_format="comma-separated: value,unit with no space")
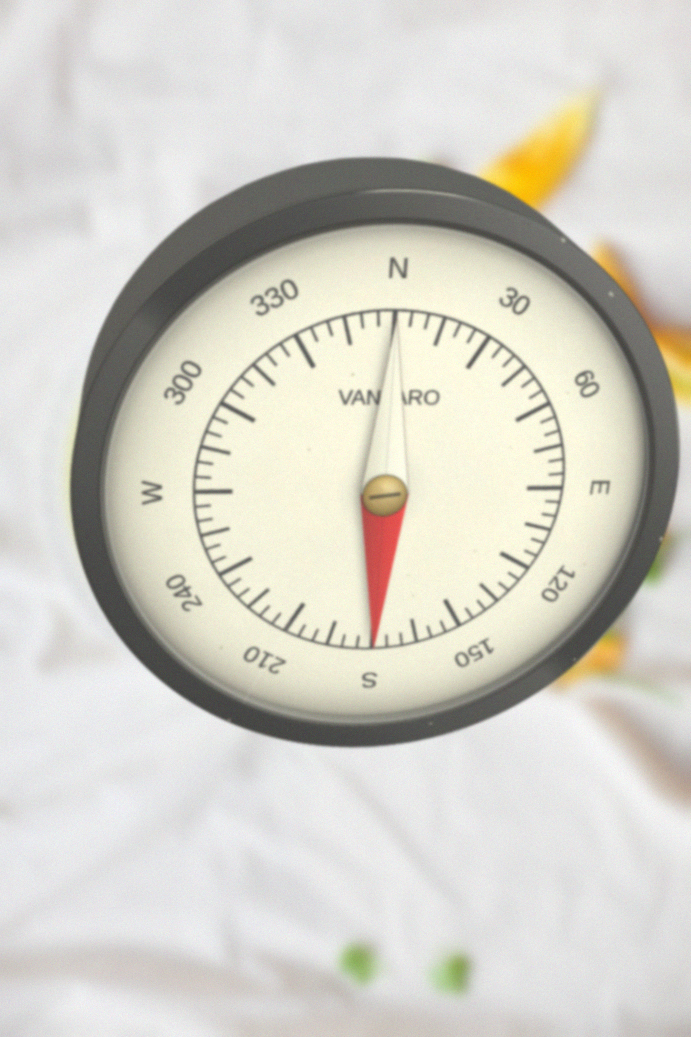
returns 180,°
